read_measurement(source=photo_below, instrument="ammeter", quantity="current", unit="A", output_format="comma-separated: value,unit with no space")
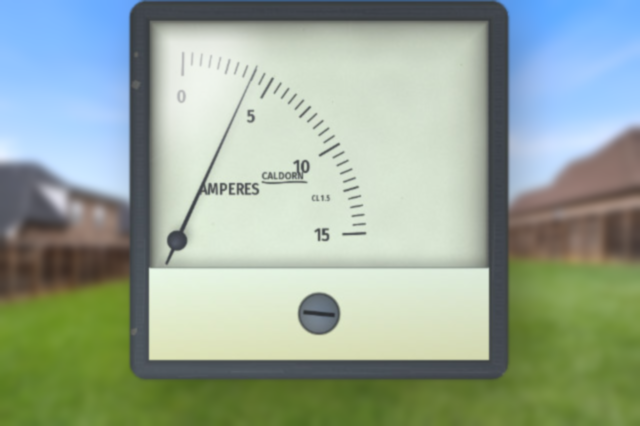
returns 4,A
